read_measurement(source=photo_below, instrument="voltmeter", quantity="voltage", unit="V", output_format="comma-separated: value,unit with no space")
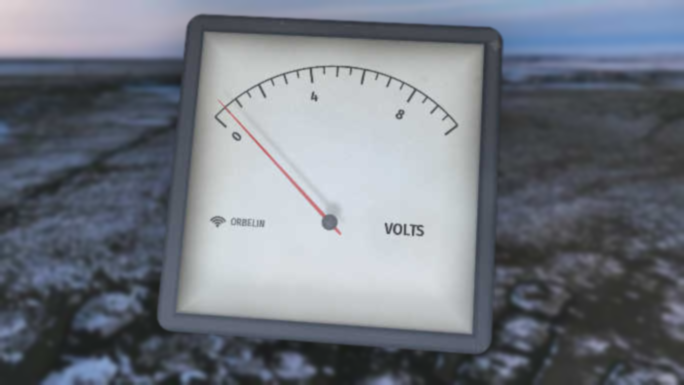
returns 0.5,V
